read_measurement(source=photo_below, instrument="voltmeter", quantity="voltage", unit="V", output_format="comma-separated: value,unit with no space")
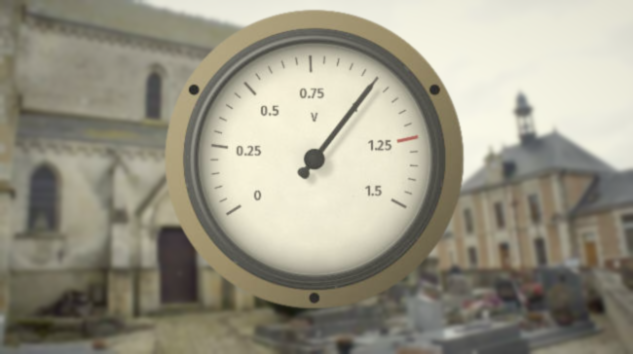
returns 1,V
